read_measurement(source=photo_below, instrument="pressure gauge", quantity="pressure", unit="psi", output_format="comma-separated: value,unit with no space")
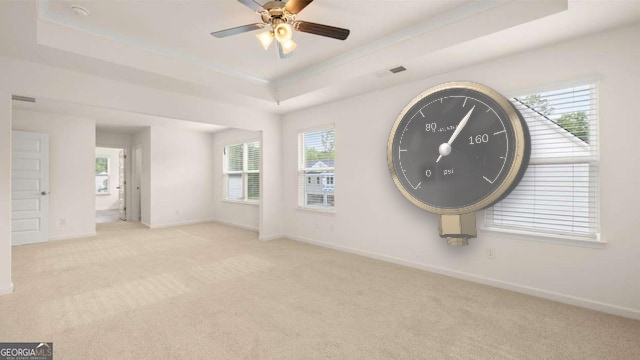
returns 130,psi
